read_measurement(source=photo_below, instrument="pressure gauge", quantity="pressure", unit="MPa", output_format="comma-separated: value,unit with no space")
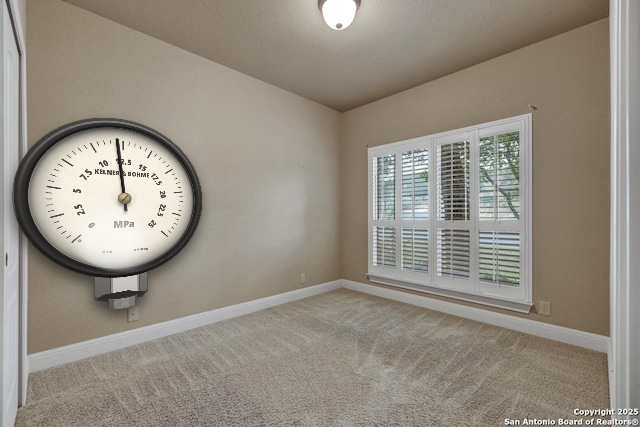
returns 12,MPa
